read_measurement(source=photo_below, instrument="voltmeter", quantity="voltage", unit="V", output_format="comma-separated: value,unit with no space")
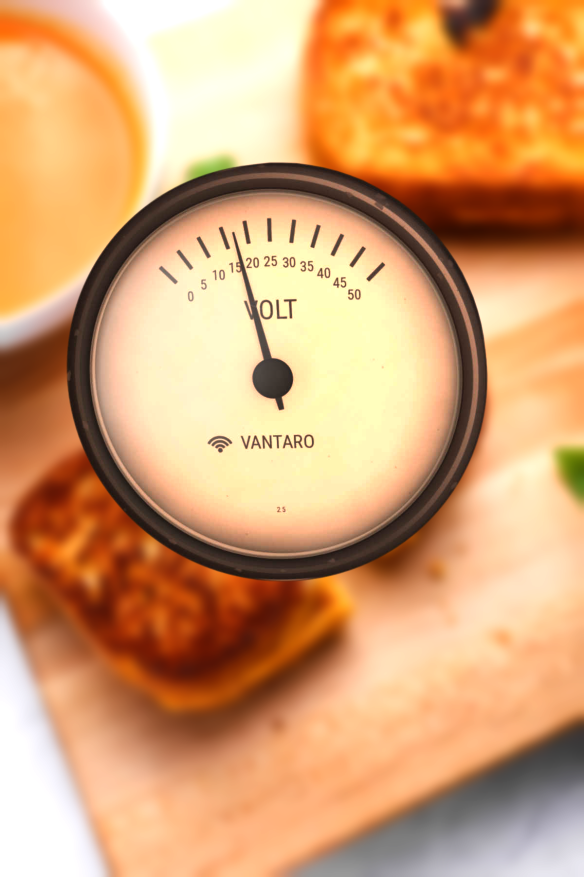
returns 17.5,V
